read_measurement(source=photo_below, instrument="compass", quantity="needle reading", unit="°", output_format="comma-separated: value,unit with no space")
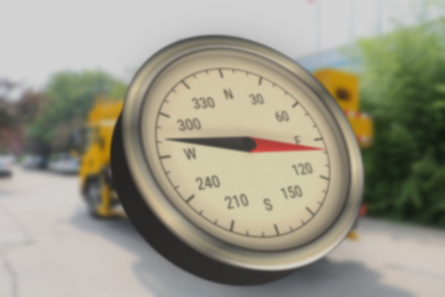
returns 100,°
